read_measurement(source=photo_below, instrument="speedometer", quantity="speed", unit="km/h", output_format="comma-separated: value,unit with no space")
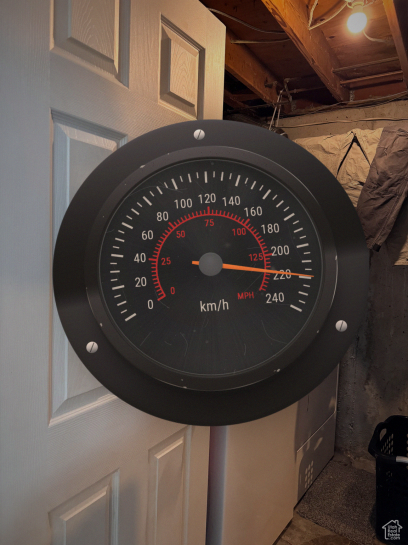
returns 220,km/h
